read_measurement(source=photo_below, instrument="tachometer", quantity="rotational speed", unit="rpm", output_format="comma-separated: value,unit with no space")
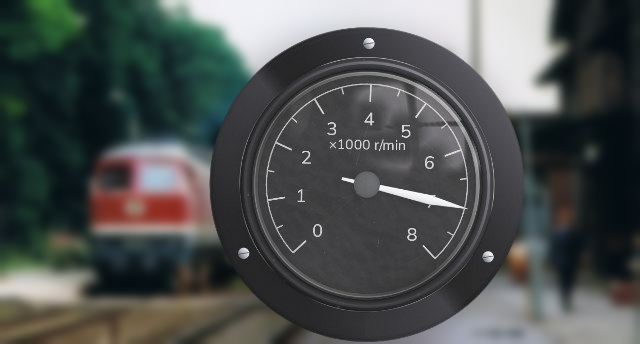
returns 7000,rpm
